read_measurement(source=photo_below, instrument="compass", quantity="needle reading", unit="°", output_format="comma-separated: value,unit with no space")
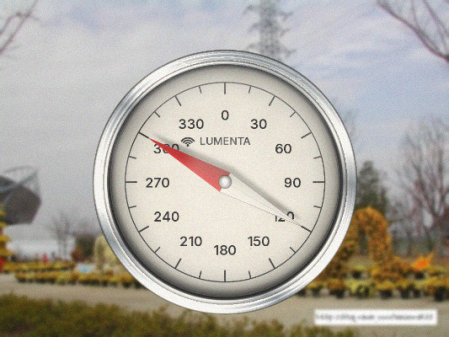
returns 300,°
